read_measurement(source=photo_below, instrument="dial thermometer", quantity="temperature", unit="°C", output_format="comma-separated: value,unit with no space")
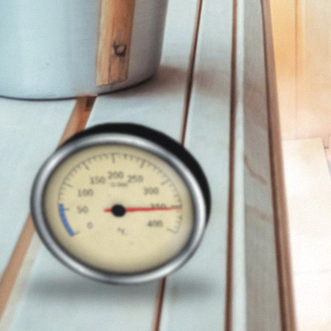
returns 350,°C
